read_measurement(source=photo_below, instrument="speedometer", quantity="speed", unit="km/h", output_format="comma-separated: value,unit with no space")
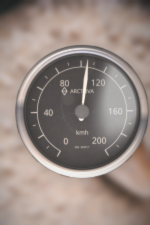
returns 105,km/h
